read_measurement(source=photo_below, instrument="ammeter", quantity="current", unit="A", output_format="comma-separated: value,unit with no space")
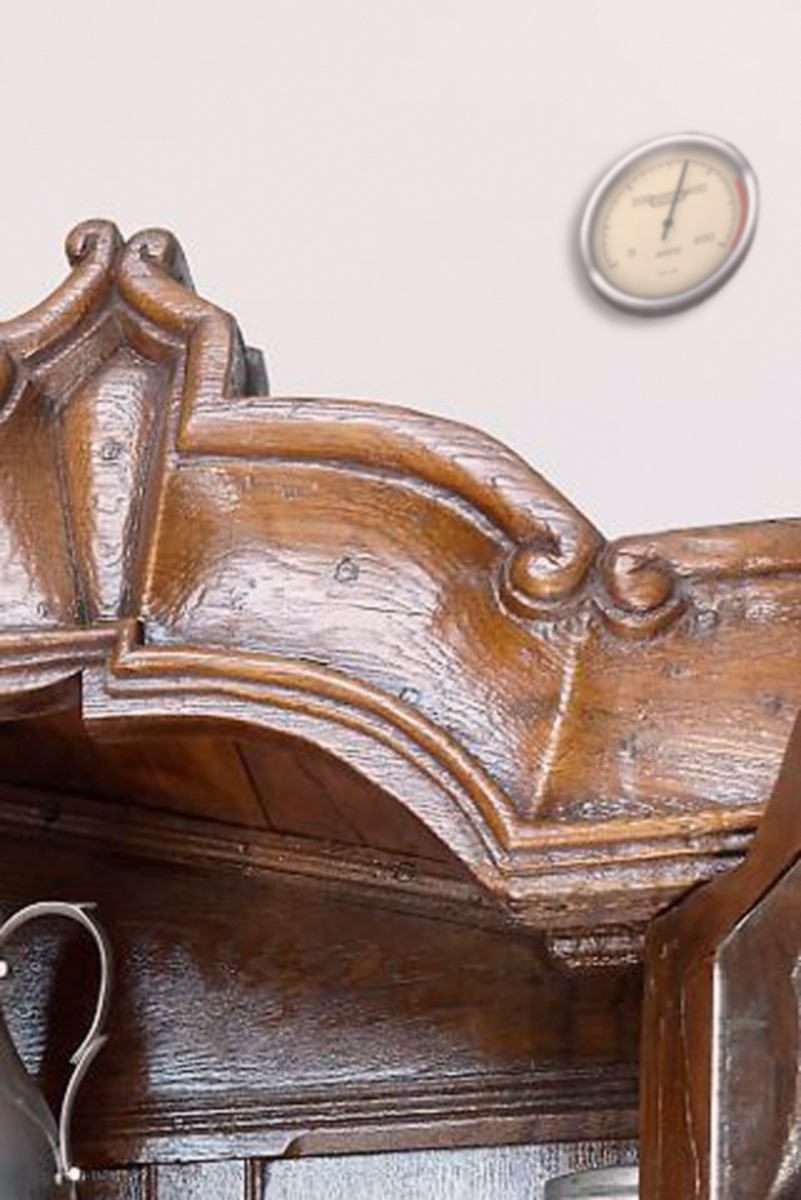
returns 340,A
